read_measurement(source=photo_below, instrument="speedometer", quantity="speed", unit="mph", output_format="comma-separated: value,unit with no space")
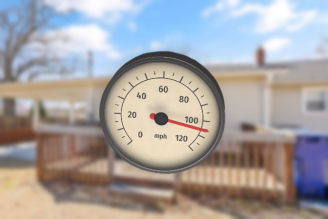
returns 105,mph
